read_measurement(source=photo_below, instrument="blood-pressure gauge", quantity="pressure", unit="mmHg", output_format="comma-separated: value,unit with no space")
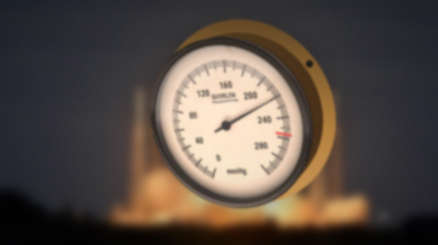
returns 220,mmHg
